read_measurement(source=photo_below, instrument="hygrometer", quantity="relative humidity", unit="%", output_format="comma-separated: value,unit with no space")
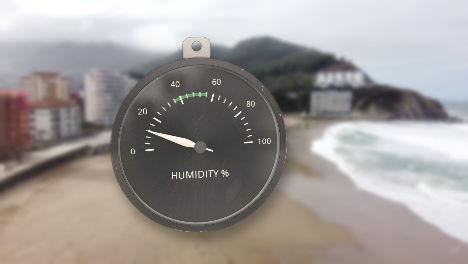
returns 12,%
